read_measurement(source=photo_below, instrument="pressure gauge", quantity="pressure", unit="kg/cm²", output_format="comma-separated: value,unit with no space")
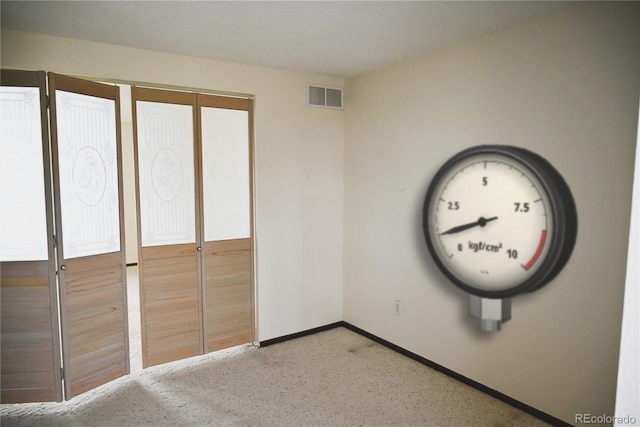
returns 1,kg/cm²
